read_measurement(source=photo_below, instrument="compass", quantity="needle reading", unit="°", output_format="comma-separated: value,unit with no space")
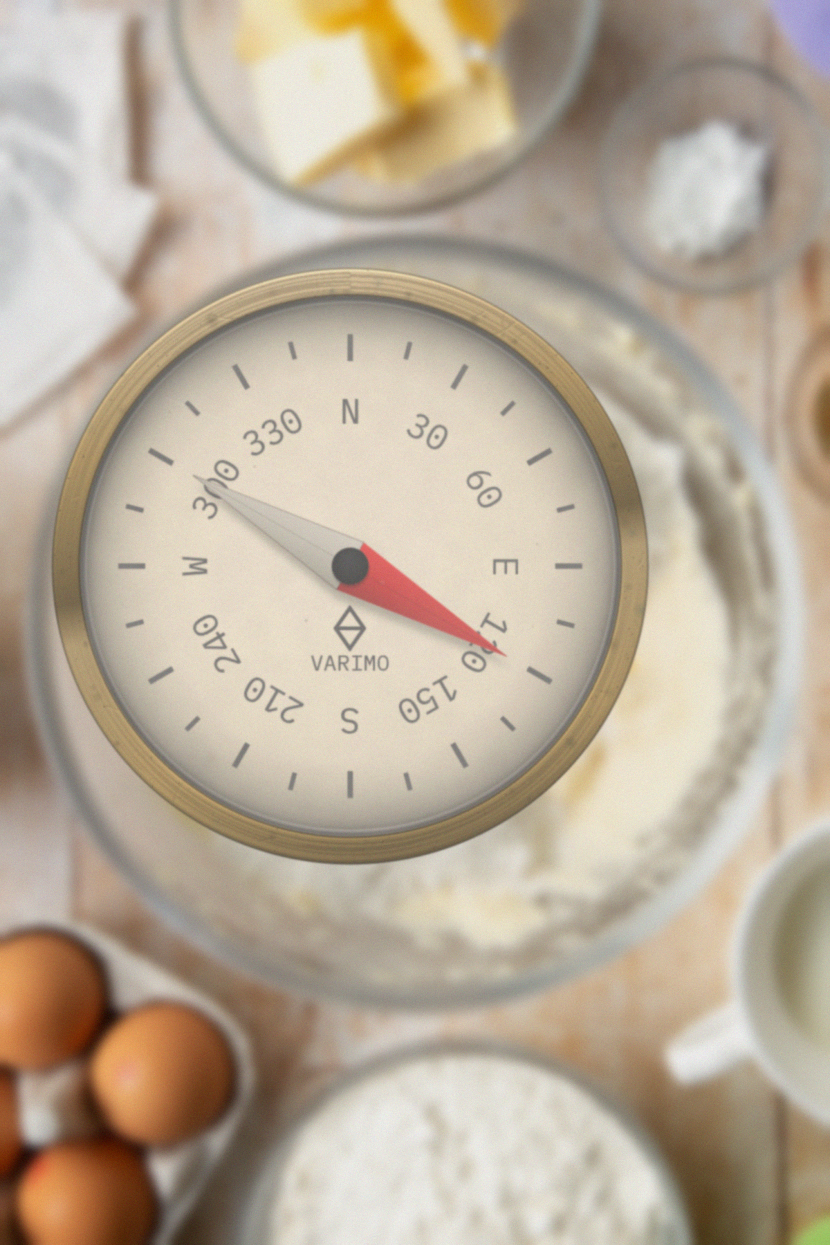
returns 120,°
